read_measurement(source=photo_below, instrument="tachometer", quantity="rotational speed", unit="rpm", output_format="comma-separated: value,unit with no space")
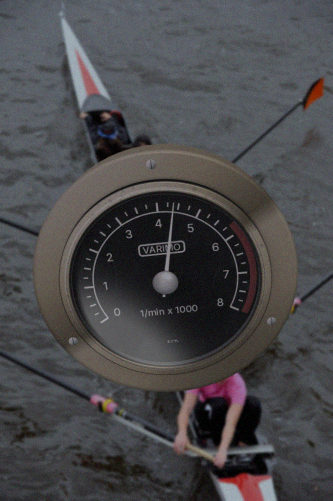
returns 4375,rpm
